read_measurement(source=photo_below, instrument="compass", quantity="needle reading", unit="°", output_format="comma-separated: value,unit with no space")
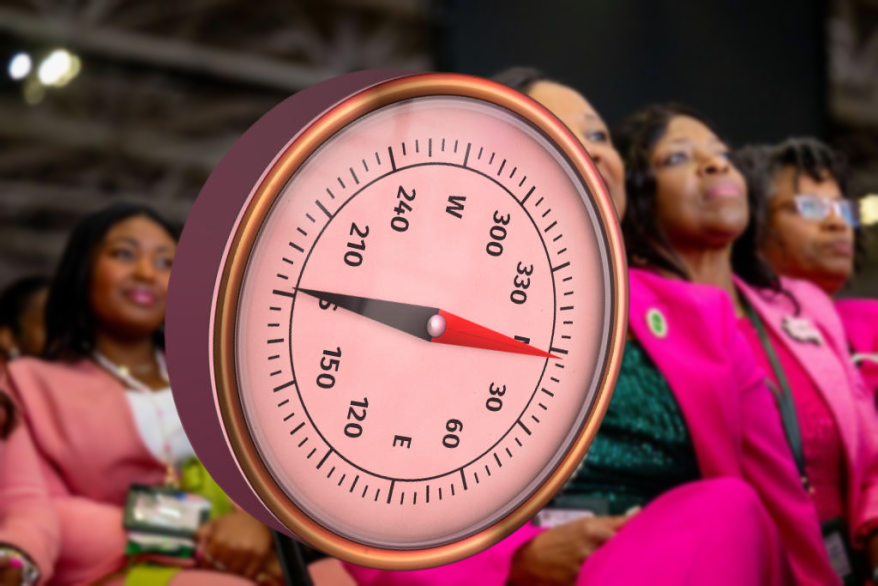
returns 2.5,°
